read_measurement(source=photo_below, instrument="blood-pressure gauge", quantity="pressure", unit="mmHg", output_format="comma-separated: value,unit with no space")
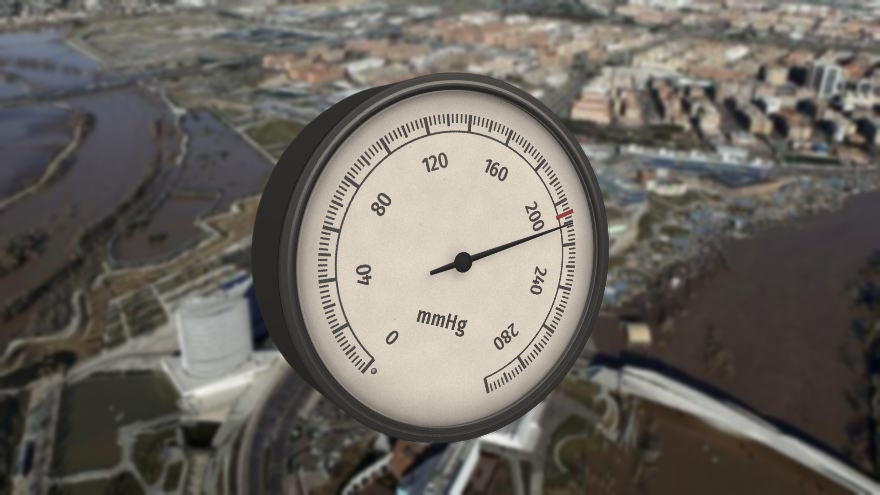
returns 210,mmHg
